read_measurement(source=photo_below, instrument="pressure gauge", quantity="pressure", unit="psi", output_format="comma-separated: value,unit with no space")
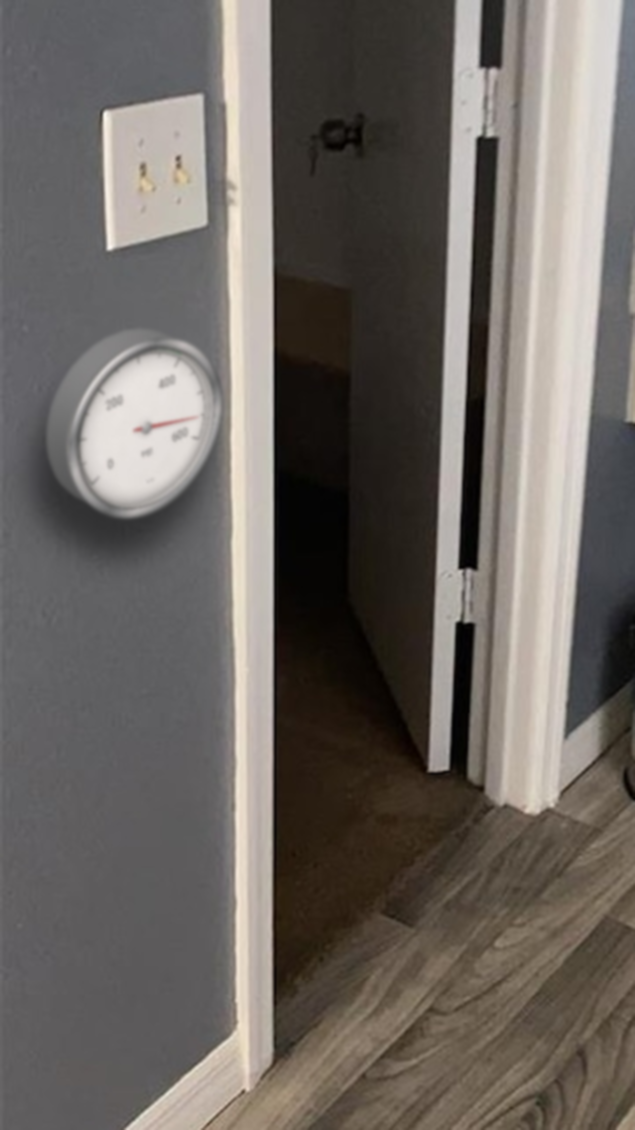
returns 550,psi
